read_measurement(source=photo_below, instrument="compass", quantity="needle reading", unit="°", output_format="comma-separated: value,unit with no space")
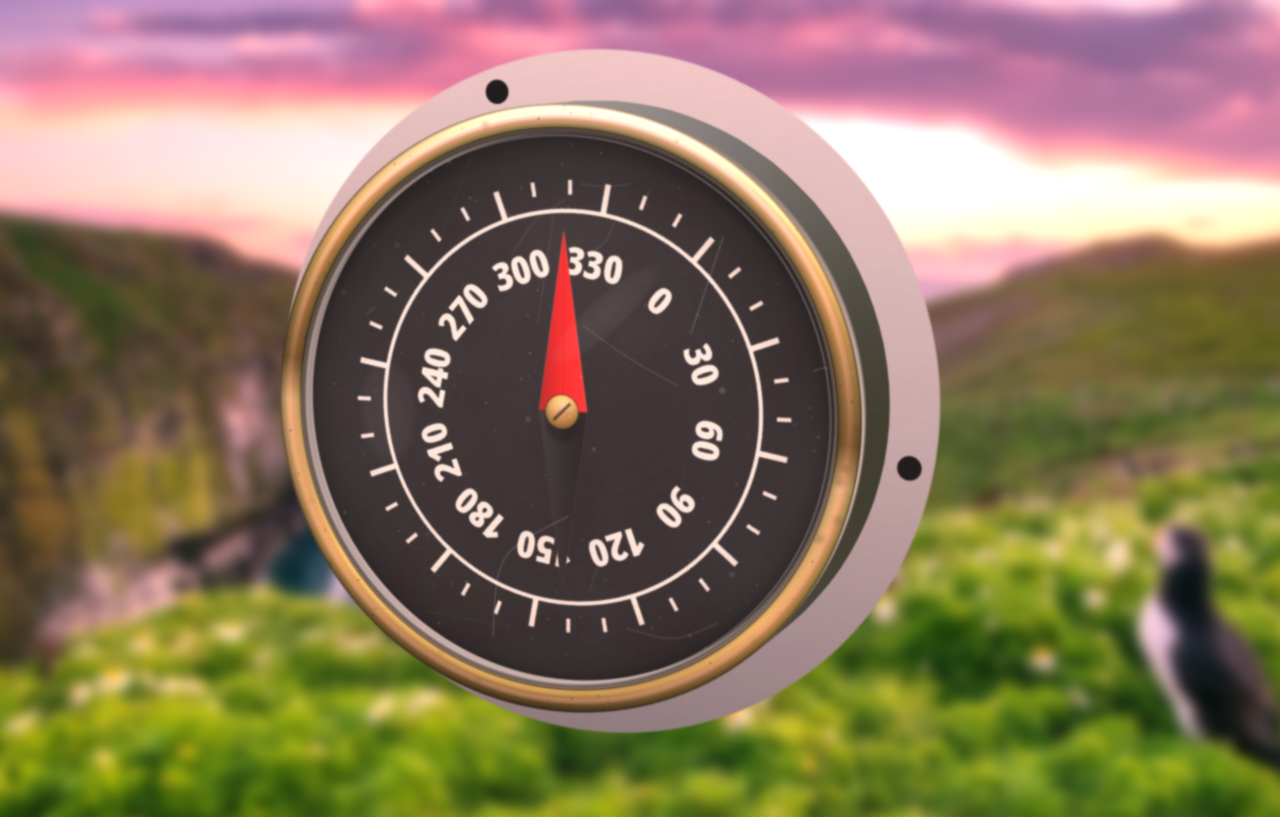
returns 320,°
